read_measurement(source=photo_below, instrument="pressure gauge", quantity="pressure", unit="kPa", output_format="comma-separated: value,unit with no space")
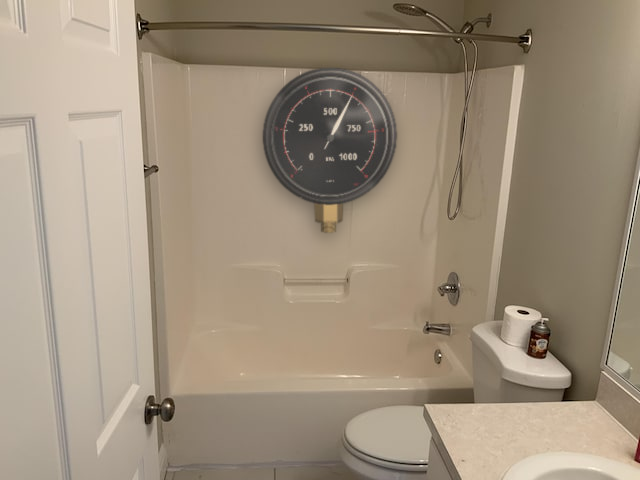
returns 600,kPa
